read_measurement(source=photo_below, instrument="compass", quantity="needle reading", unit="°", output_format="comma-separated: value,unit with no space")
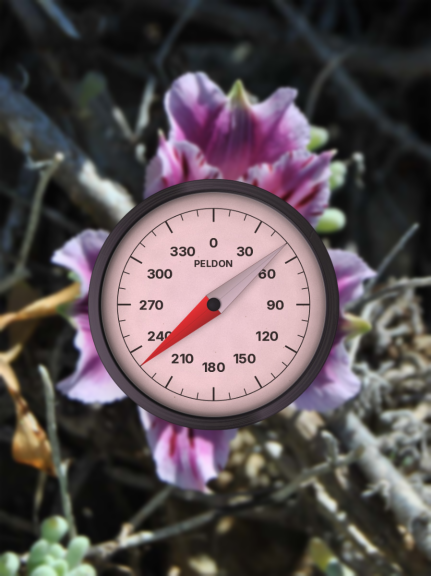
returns 230,°
